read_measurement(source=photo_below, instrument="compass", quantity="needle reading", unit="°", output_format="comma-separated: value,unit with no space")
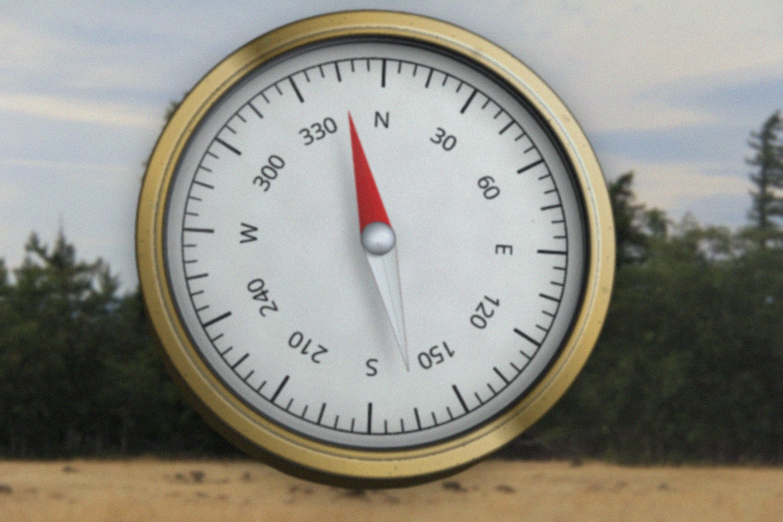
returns 345,°
